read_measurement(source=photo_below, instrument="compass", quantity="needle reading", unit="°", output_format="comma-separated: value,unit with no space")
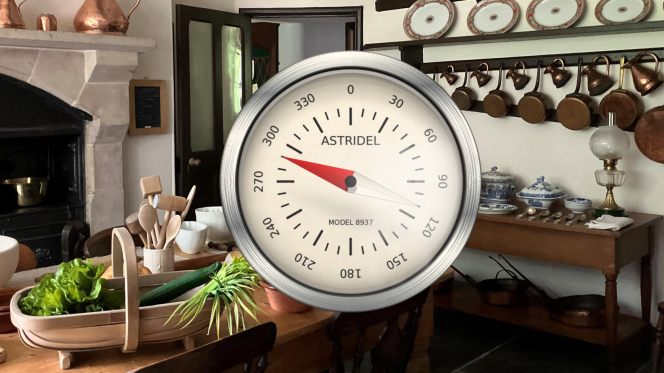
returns 290,°
